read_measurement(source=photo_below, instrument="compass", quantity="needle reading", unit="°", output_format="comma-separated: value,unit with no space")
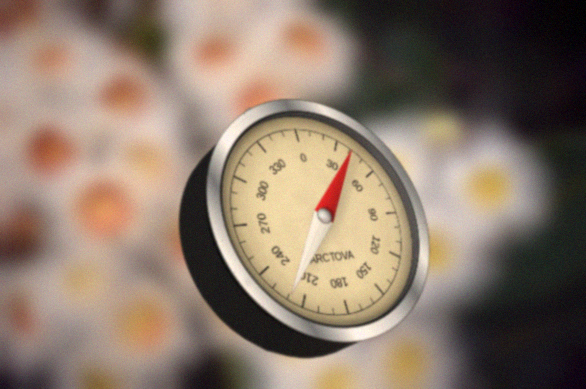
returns 40,°
